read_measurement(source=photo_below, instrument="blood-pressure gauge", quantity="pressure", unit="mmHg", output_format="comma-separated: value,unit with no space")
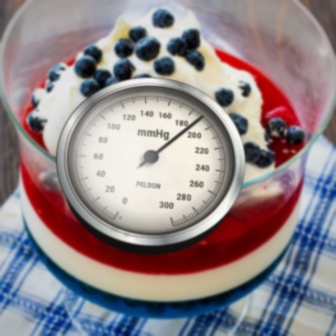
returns 190,mmHg
